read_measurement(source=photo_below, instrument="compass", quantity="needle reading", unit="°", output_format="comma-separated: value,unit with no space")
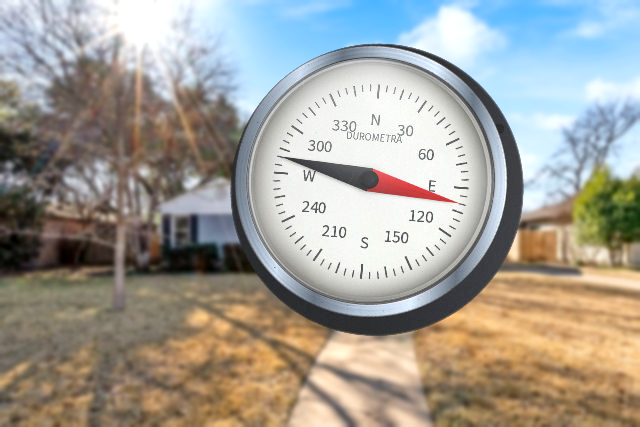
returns 100,°
